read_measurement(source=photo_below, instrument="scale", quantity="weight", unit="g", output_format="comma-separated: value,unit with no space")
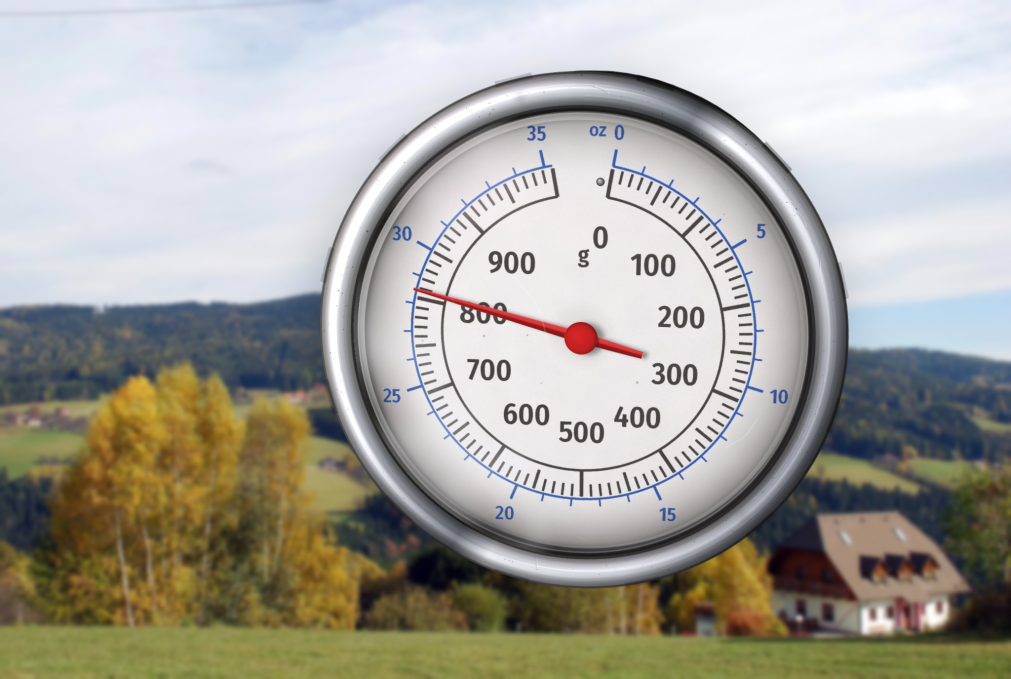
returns 810,g
